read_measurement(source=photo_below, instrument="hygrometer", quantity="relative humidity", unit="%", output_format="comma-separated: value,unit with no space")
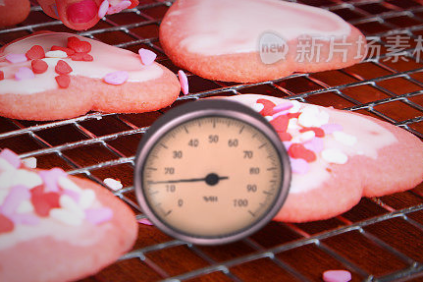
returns 15,%
